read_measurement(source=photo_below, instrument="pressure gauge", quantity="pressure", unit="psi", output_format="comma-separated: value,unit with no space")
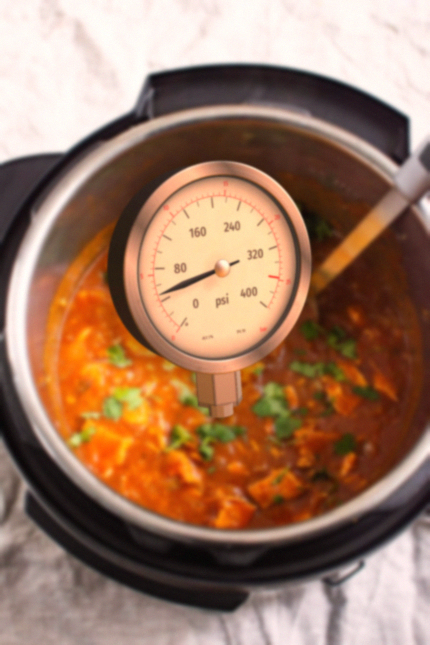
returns 50,psi
